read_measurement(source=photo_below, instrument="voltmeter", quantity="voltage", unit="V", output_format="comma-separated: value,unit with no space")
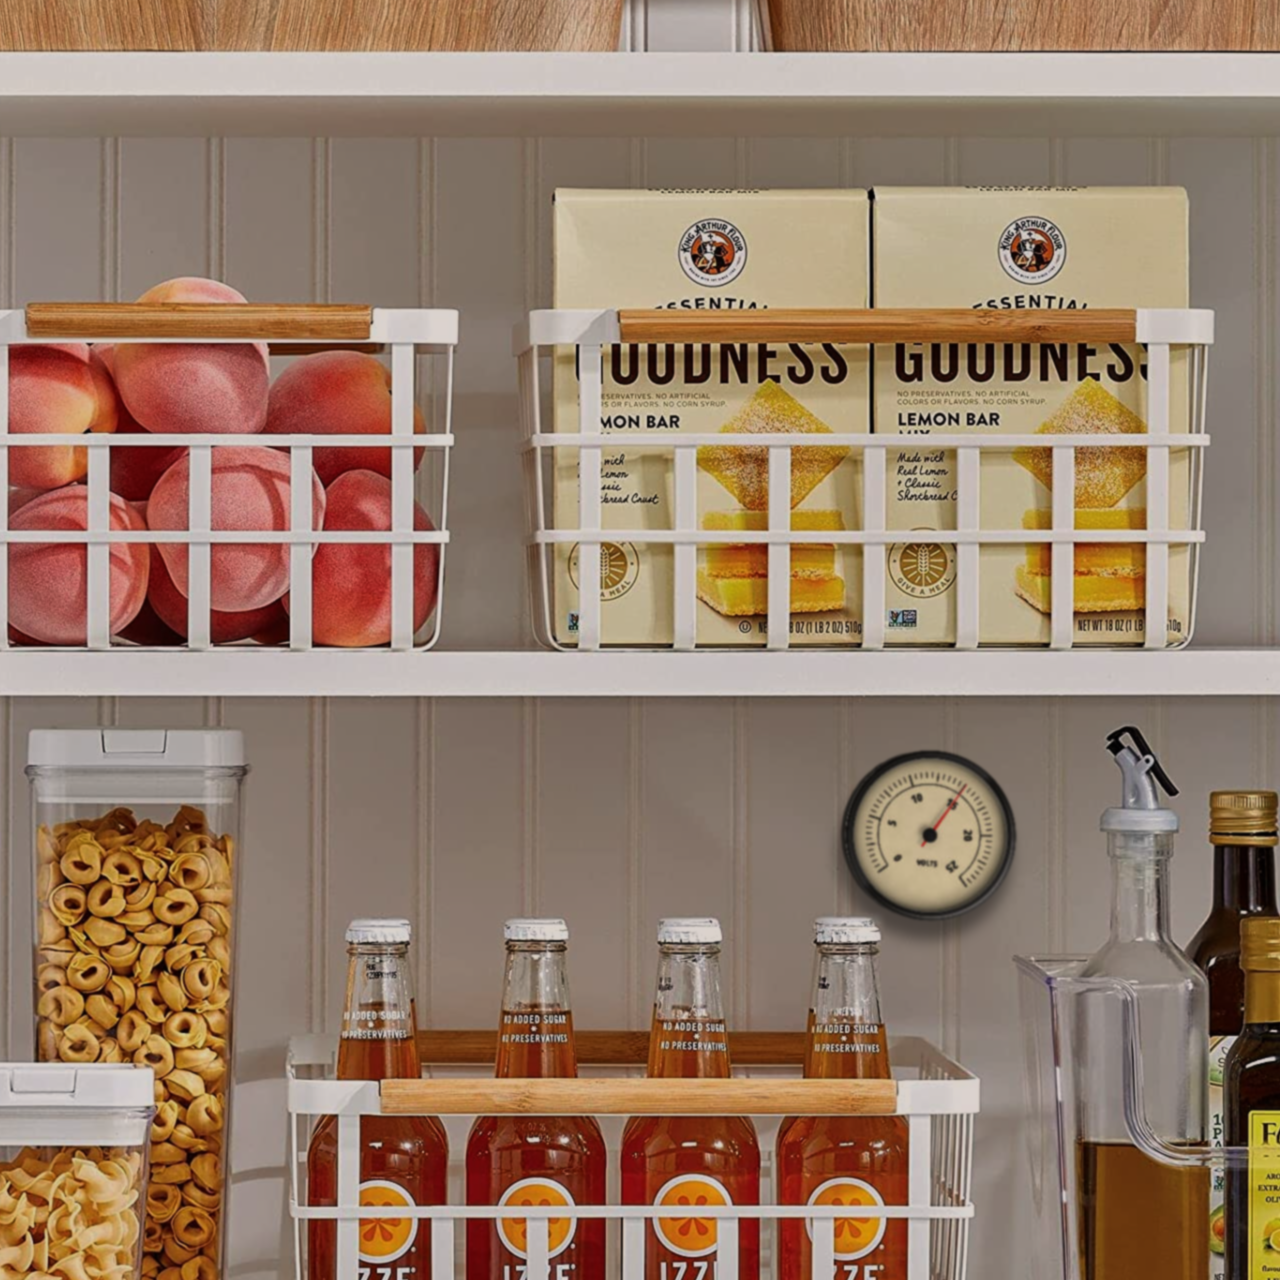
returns 15,V
